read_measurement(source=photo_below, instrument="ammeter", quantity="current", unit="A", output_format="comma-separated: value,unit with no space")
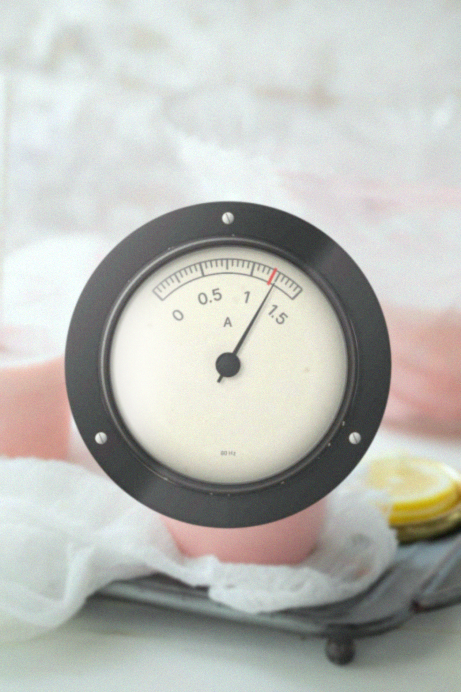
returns 1.25,A
